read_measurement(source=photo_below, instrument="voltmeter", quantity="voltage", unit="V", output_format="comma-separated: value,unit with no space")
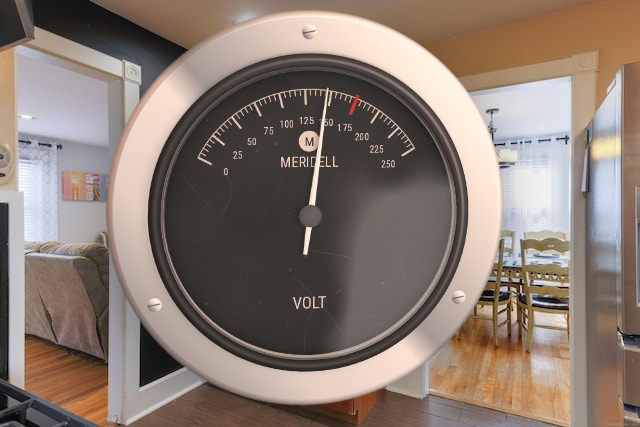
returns 145,V
